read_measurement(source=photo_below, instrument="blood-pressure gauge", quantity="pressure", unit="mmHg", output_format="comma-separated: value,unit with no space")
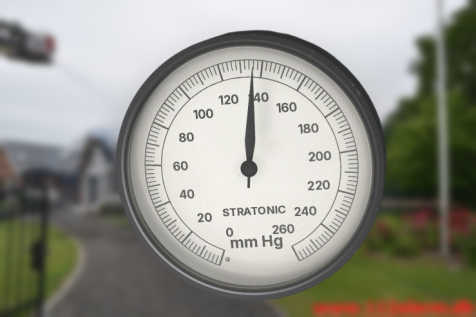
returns 136,mmHg
